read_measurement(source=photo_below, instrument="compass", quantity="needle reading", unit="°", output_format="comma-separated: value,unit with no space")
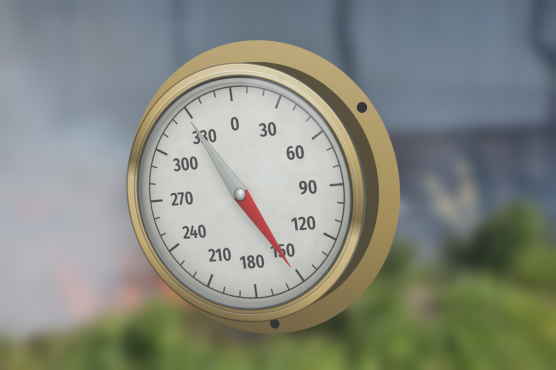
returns 150,°
